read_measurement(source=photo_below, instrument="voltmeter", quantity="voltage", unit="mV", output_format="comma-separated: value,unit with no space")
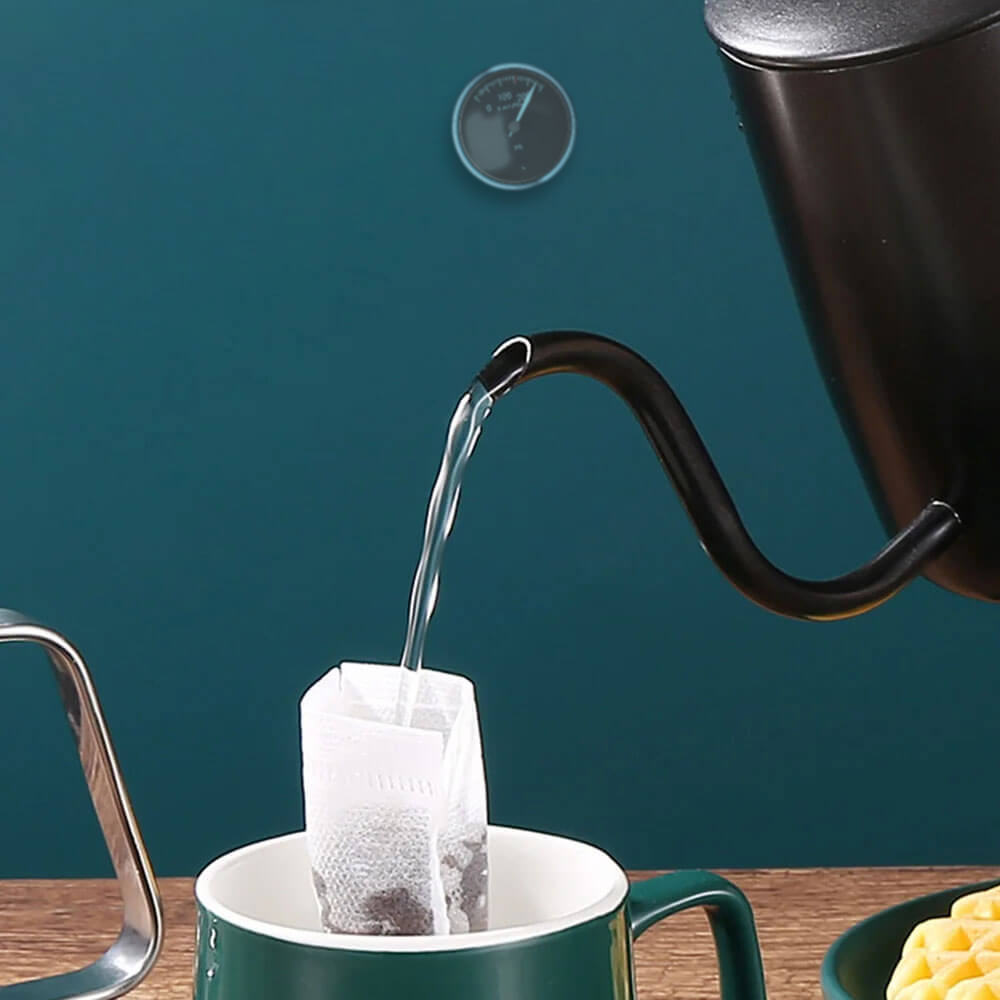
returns 225,mV
